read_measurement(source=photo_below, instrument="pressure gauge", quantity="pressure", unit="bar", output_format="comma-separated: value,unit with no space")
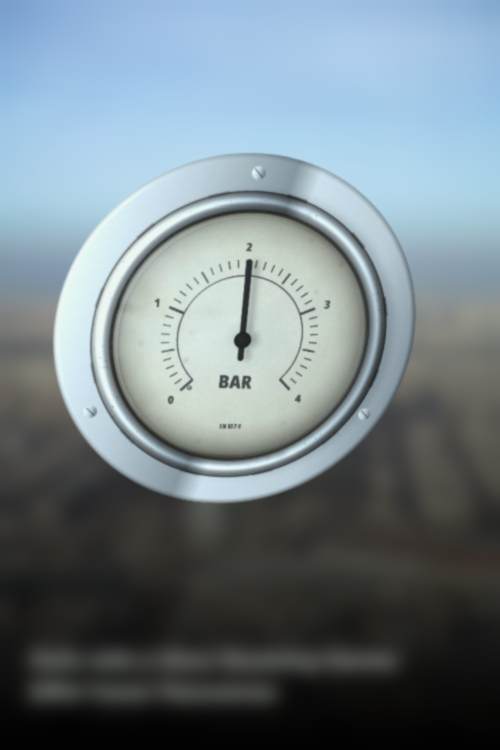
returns 2,bar
